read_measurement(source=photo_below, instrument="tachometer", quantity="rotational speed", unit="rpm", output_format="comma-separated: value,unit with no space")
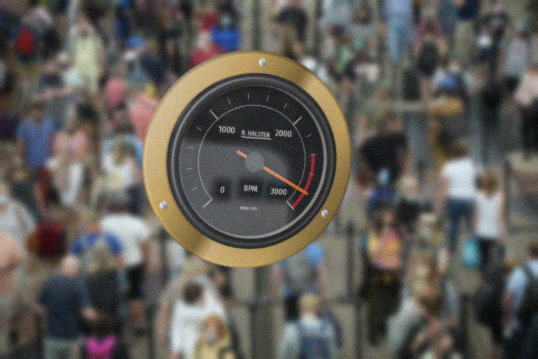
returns 2800,rpm
